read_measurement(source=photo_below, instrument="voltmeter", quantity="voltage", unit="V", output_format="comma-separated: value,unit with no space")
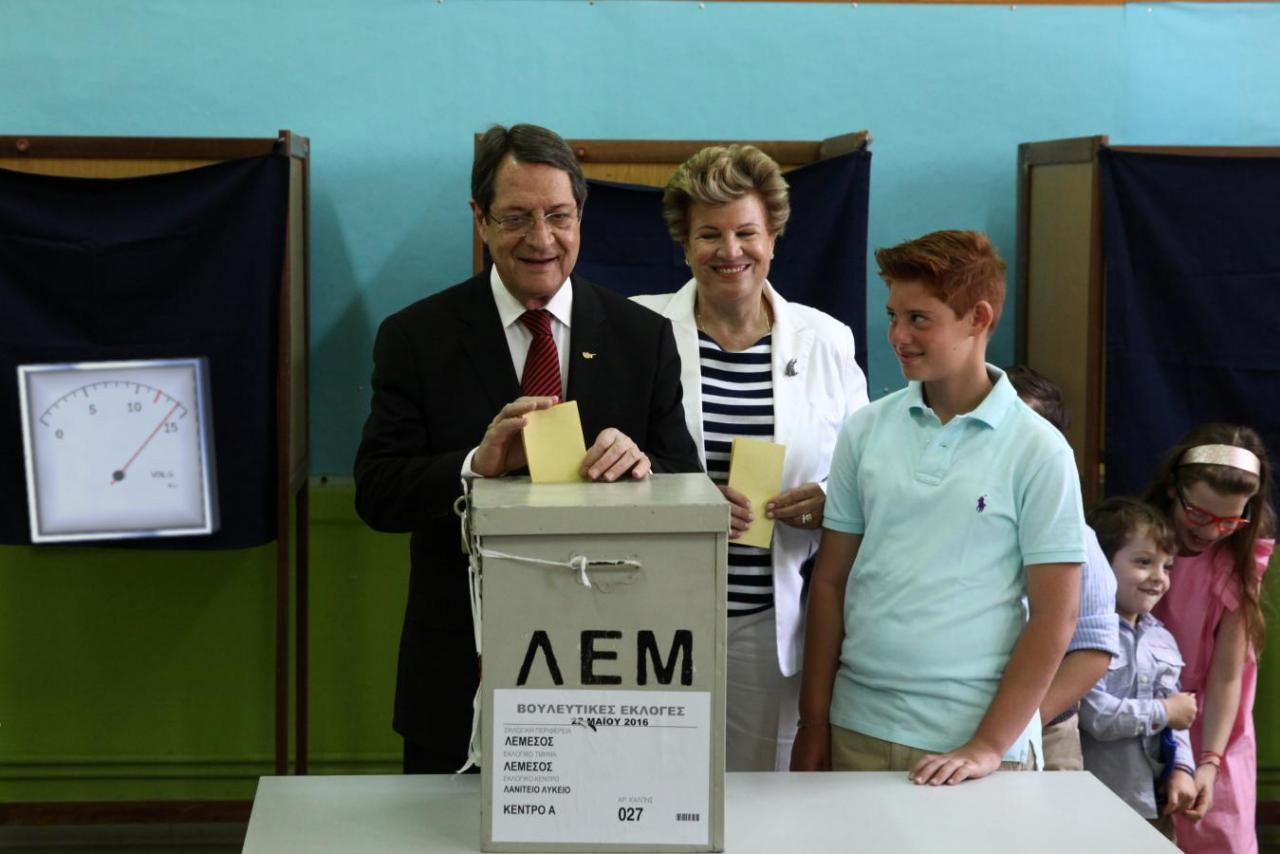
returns 14,V
